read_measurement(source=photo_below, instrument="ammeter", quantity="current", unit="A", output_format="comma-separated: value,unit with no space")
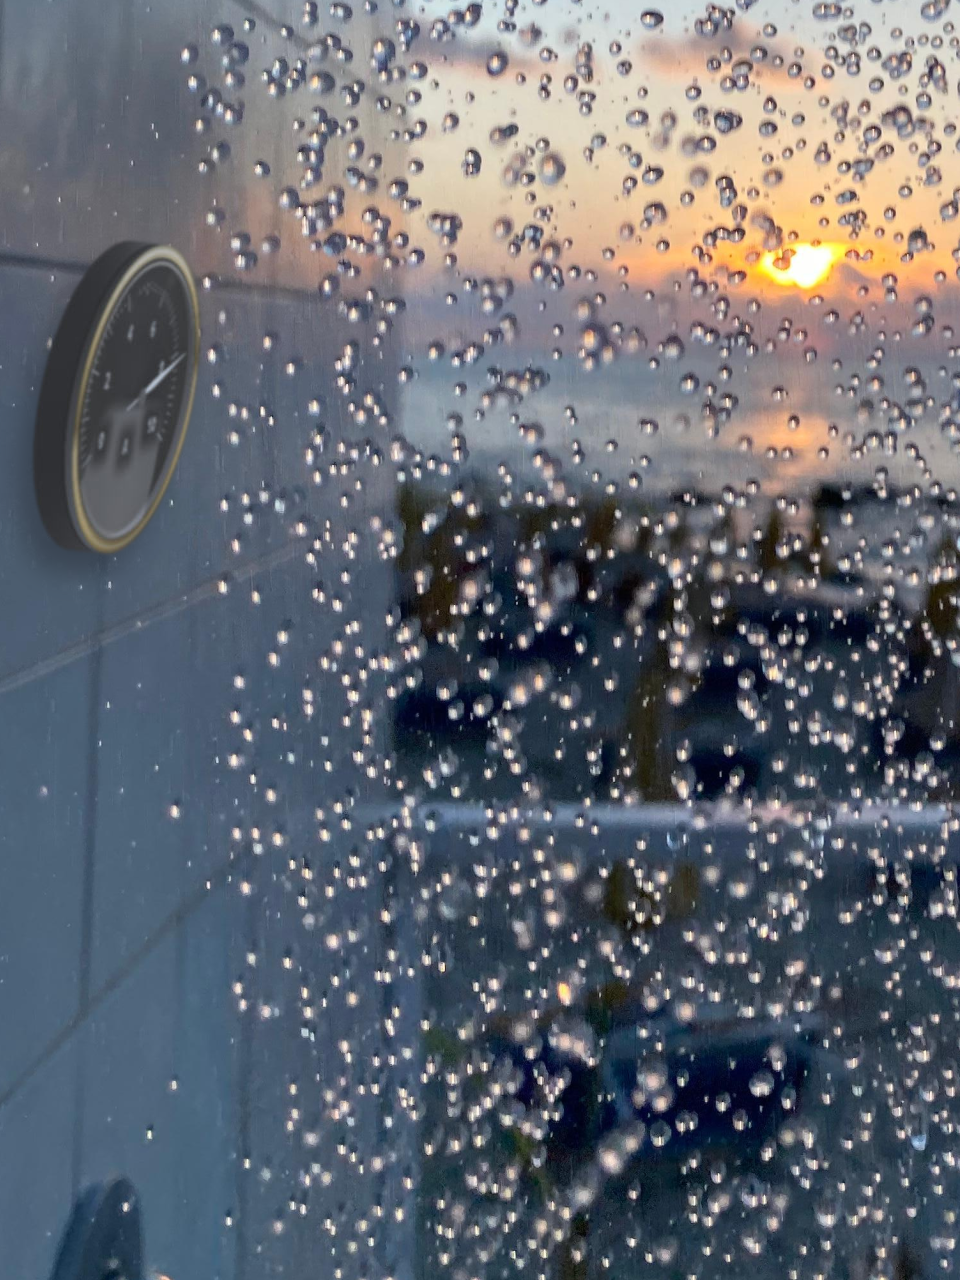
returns 8,A
